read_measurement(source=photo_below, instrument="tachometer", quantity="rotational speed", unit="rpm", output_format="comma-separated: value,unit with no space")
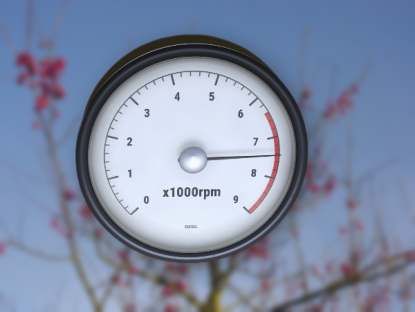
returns 7400,rpm
